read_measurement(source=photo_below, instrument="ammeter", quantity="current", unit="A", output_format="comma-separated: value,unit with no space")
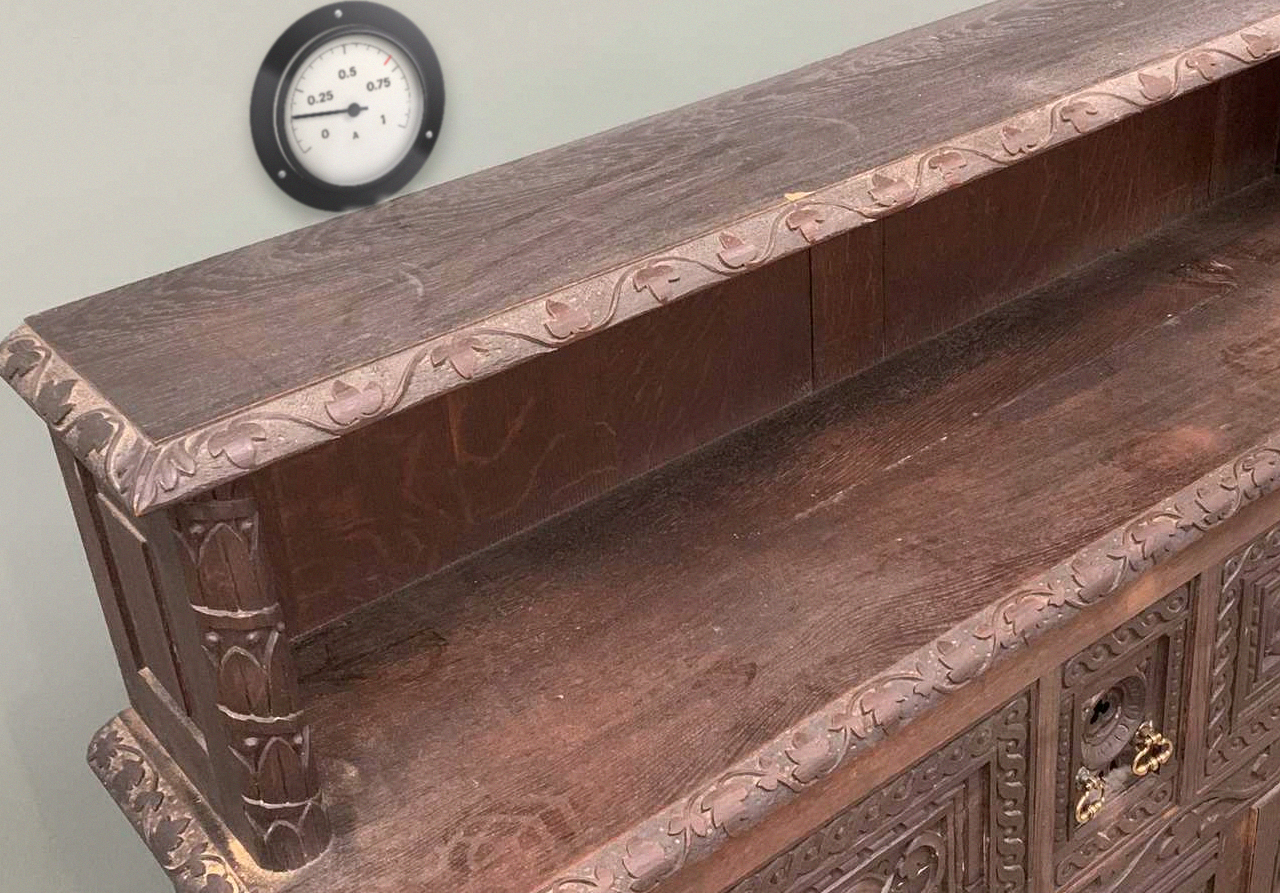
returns 0.15,A
